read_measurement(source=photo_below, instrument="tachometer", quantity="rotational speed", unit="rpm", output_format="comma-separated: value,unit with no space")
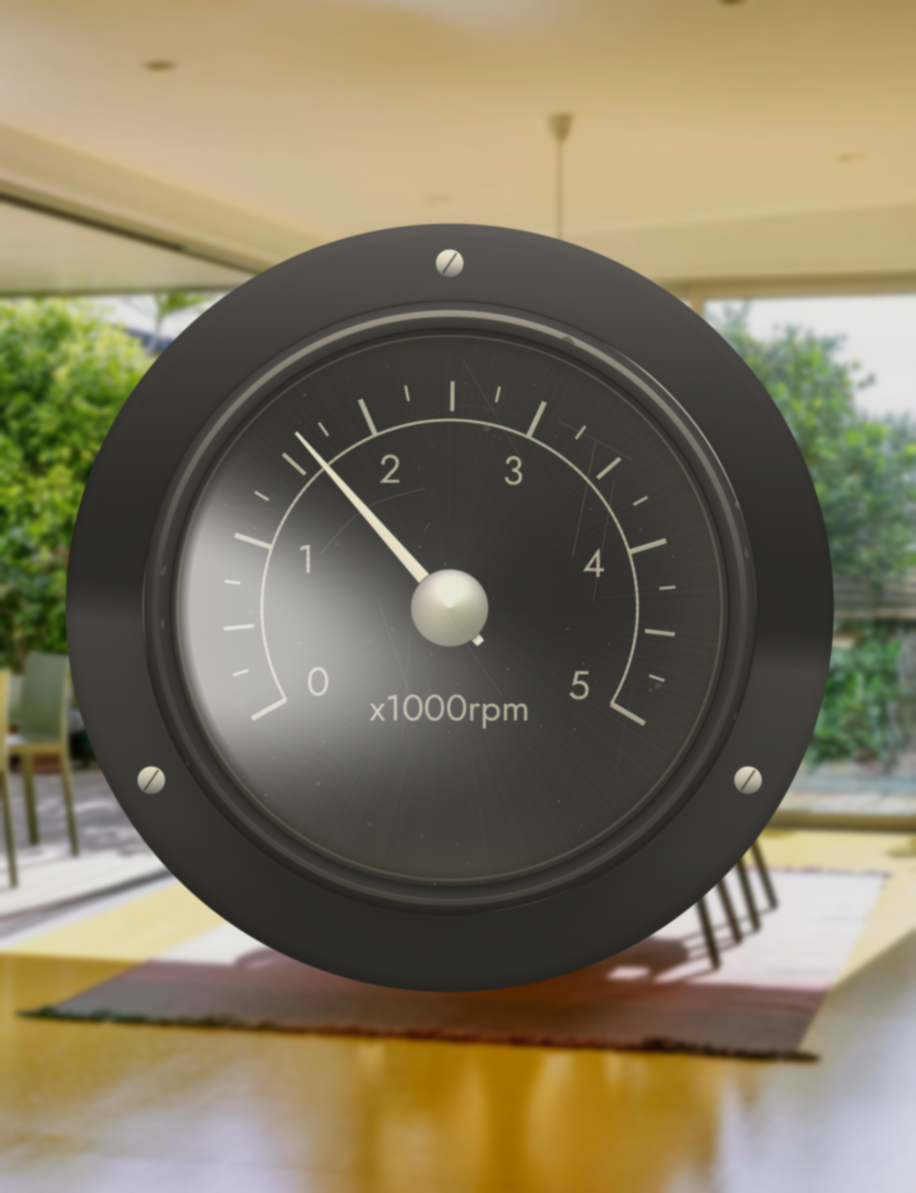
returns 1625,rpm
